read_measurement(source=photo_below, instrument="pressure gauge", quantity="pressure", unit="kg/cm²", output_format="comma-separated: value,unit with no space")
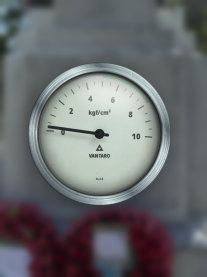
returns 0.25,kg/cm²
